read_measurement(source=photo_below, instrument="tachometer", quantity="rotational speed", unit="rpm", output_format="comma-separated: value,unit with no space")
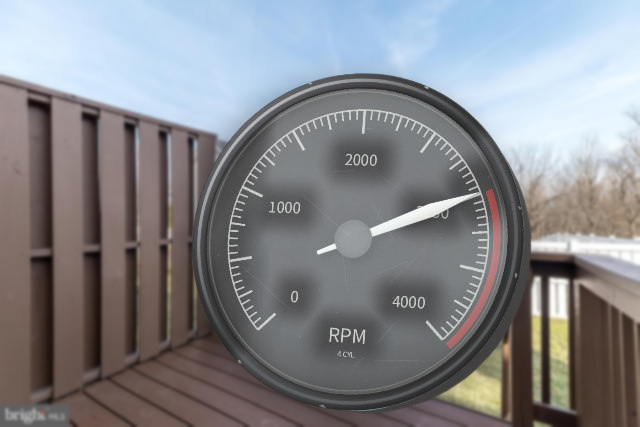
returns 3000,rpm
